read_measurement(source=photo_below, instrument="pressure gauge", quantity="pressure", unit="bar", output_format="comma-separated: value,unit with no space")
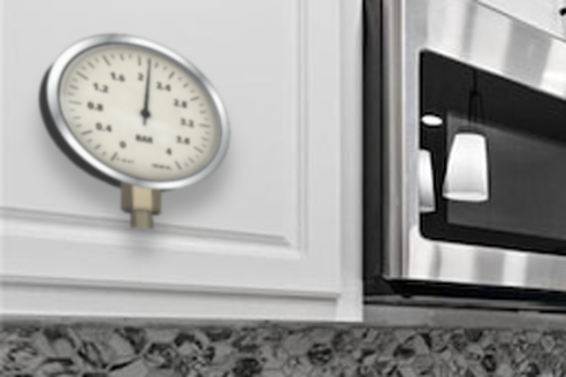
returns 2.1,bar
